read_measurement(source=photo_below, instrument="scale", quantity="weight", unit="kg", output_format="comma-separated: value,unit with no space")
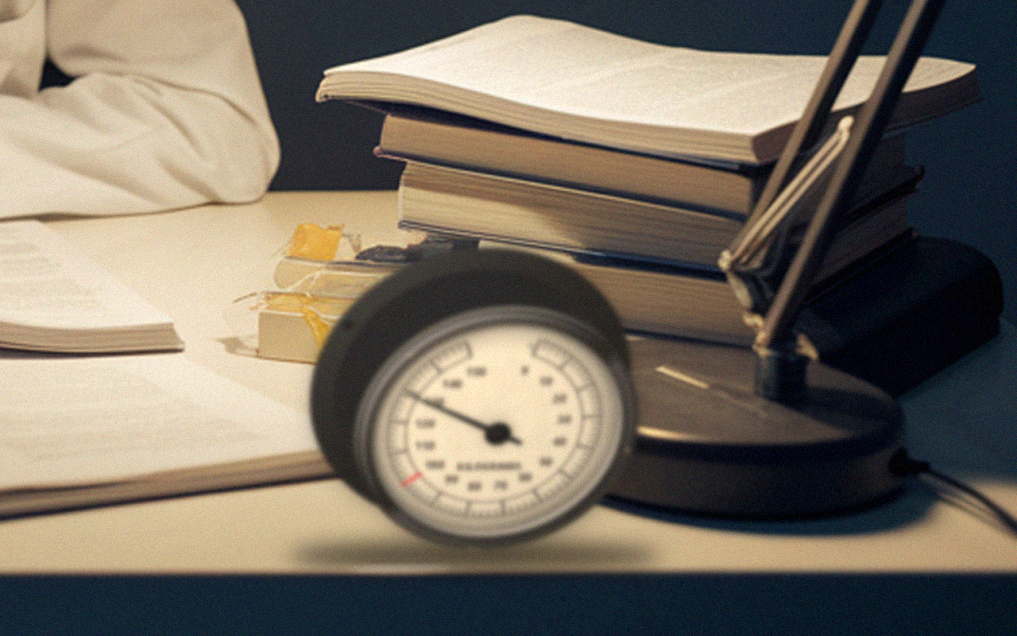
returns 130,kg
